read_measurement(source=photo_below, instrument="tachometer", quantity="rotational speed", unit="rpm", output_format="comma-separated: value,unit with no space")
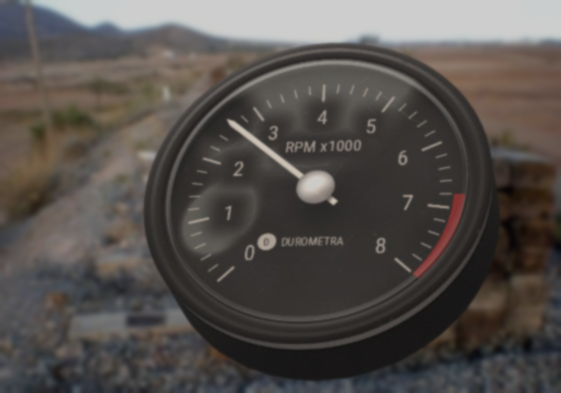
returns 2600,rpm
